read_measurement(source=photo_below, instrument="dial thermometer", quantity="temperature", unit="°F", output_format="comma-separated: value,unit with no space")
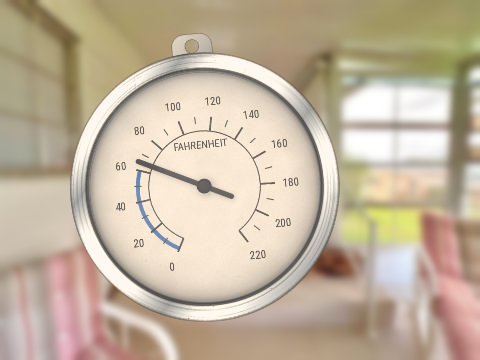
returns 65,°F
